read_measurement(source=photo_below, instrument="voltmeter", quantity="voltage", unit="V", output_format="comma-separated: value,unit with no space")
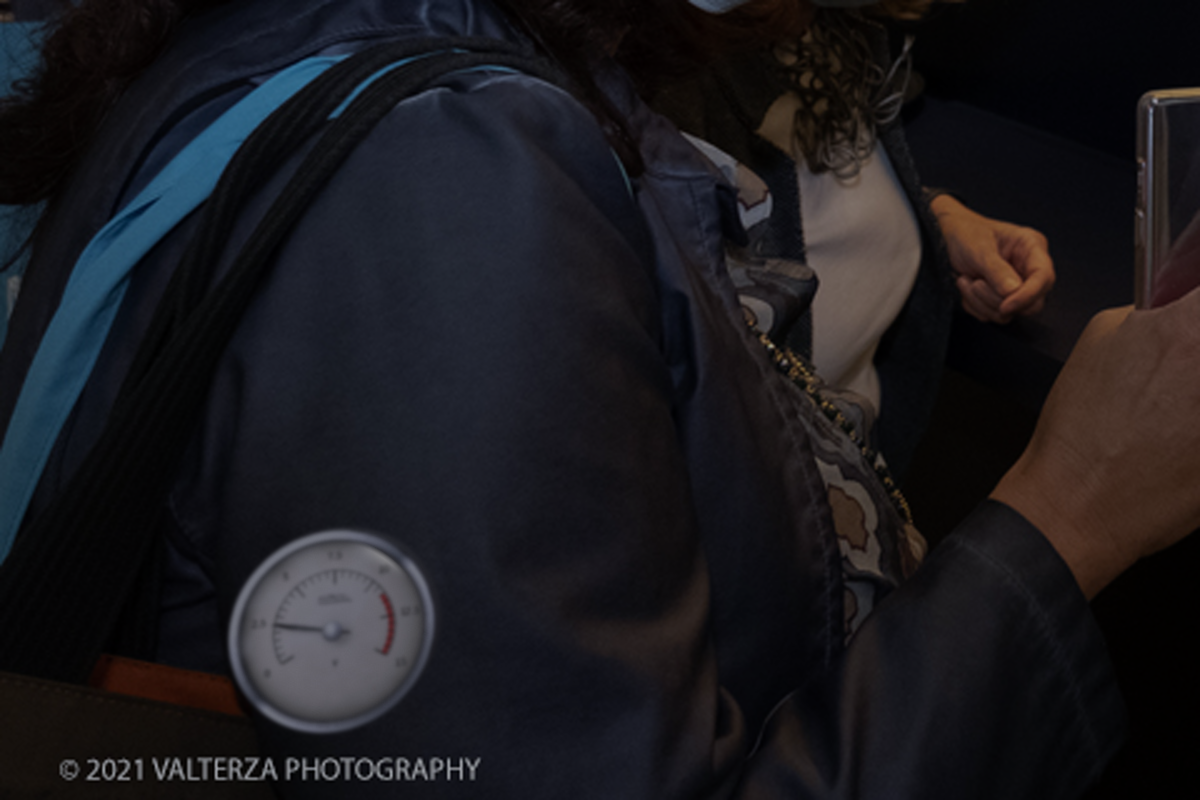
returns 2.5,V
